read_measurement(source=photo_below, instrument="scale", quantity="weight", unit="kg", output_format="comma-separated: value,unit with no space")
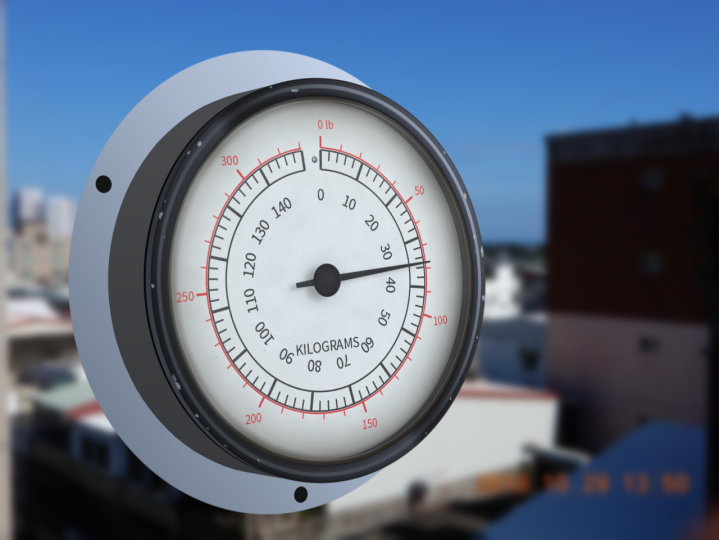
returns 35,kg
